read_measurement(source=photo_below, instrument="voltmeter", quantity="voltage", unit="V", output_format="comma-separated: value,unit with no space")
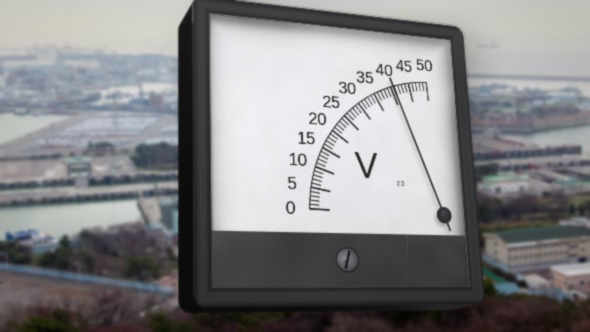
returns 40,V
